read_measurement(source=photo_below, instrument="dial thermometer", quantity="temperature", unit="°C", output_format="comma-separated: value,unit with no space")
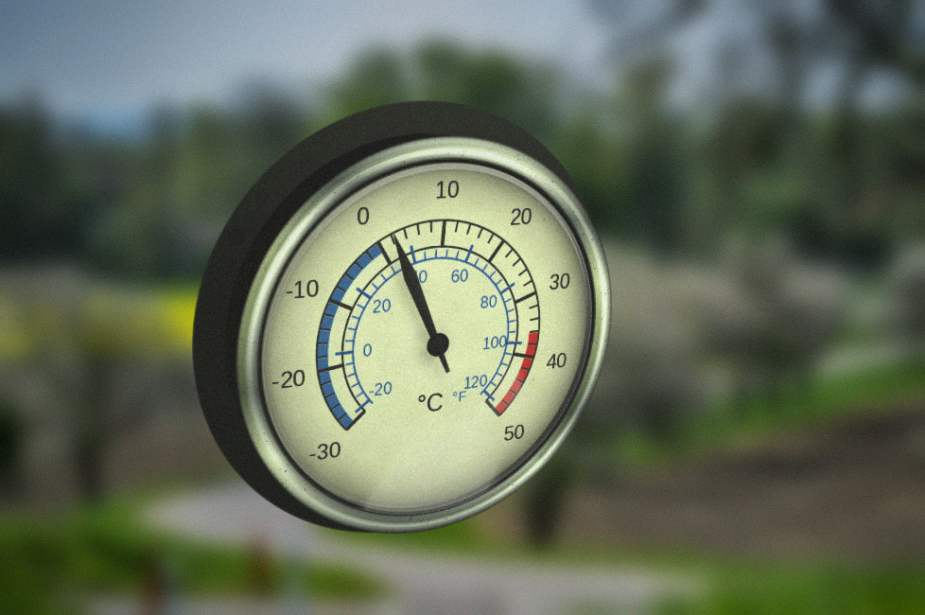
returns 2,°C
